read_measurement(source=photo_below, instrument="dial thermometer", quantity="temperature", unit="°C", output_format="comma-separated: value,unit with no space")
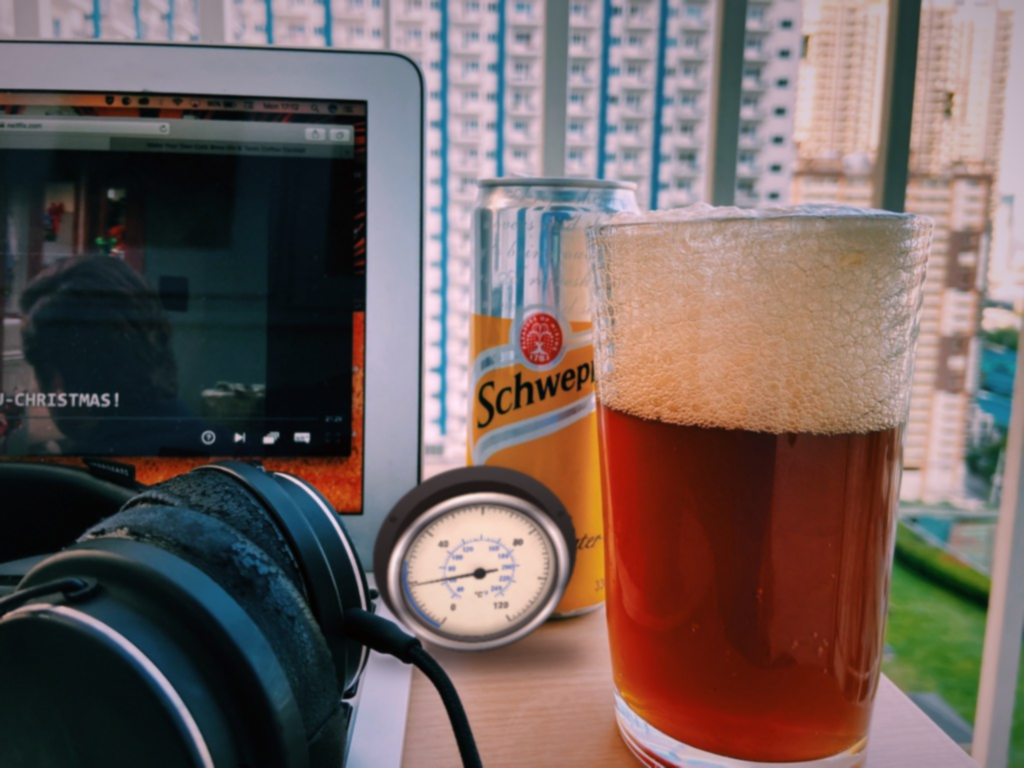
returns 20,°C
